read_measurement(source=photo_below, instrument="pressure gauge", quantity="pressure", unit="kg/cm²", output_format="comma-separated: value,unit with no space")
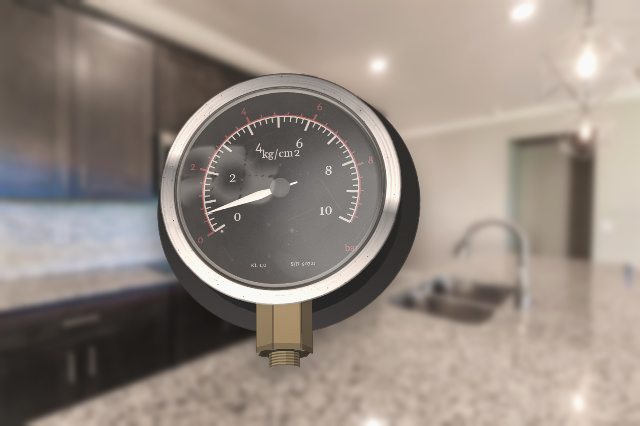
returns 0.6,kg/cm²
